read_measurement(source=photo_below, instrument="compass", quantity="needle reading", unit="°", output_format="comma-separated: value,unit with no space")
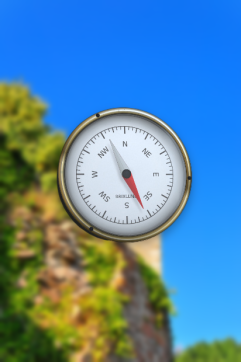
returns 155,°
